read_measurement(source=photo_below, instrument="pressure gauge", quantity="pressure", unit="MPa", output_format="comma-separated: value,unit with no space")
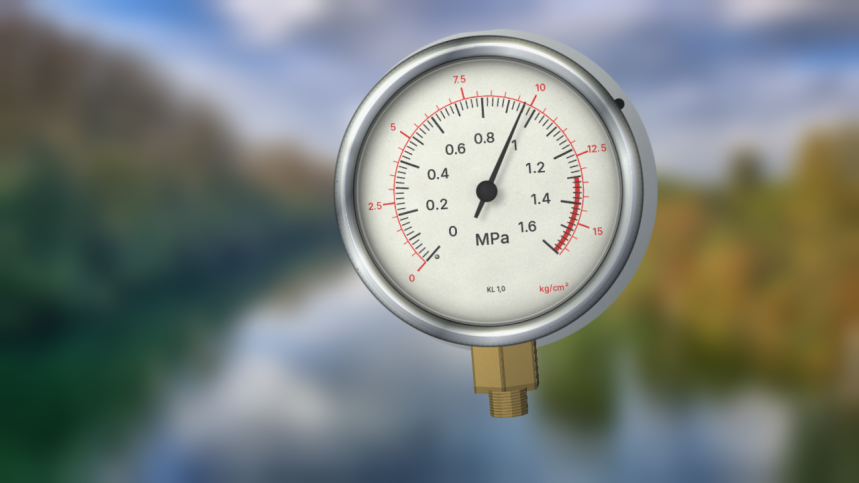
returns 0.96,MPa
